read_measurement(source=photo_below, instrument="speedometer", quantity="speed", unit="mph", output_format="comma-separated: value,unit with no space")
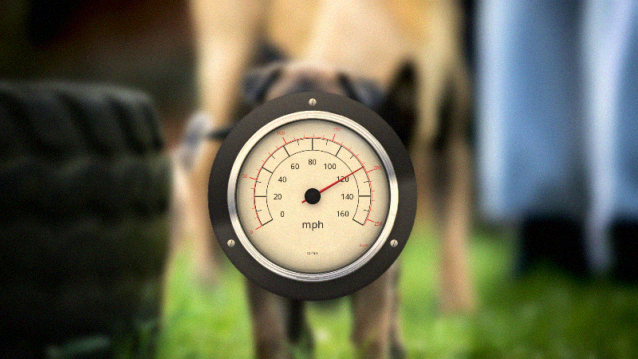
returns 120,mph
